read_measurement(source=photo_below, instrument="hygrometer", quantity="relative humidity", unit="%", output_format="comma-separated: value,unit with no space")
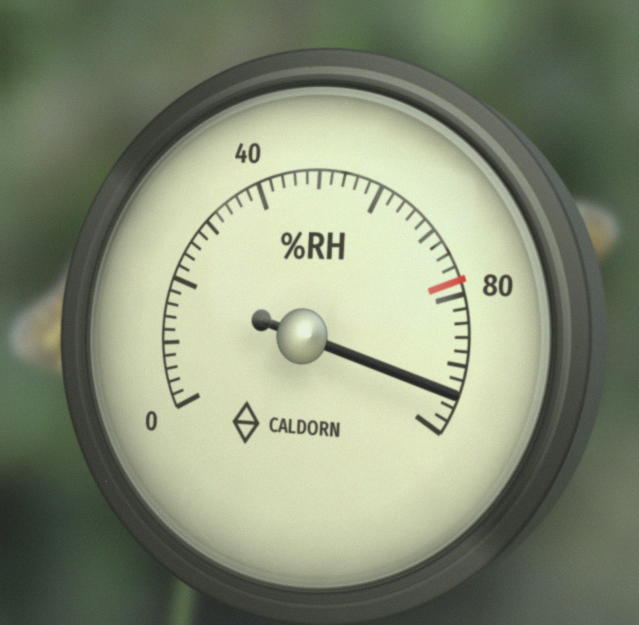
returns 94,%
